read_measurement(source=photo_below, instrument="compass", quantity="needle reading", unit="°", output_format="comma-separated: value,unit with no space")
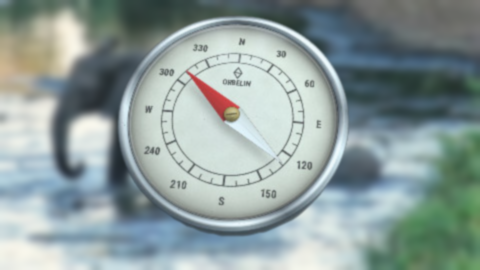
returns 310,°
